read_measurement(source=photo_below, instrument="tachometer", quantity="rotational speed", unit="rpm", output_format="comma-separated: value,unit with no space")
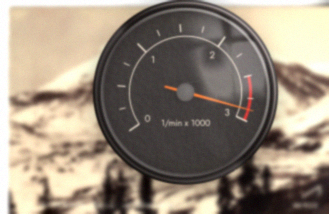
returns 2875,rpm
